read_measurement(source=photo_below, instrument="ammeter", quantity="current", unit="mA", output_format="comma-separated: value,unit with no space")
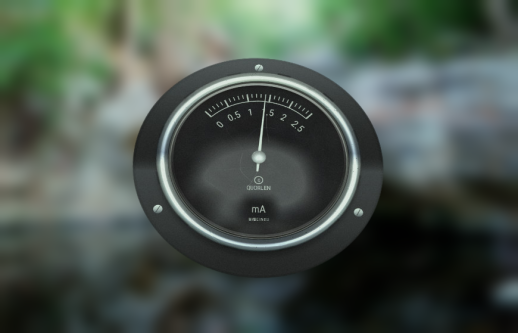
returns 1.4,mA
